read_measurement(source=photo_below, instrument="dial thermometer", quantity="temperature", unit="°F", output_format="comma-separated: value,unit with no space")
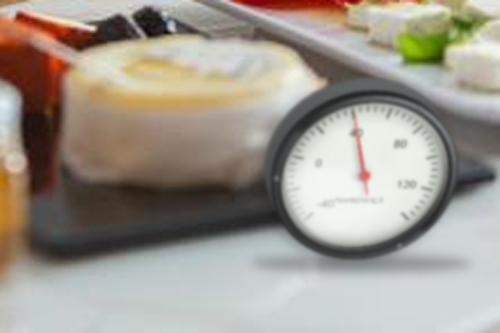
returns 40,°F
